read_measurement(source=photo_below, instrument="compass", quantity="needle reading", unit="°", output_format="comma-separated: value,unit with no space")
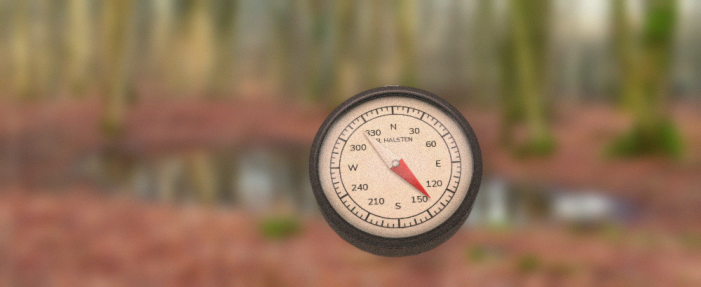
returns 140,°
